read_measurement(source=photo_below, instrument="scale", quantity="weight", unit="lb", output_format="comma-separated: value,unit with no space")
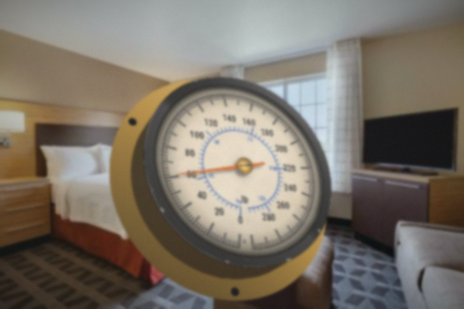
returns 60,lb
